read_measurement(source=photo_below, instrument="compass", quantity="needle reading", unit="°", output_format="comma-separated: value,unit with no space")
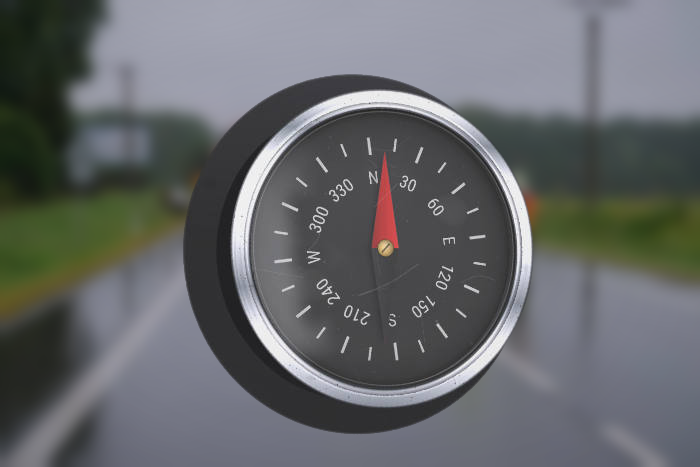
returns 7.5,°
